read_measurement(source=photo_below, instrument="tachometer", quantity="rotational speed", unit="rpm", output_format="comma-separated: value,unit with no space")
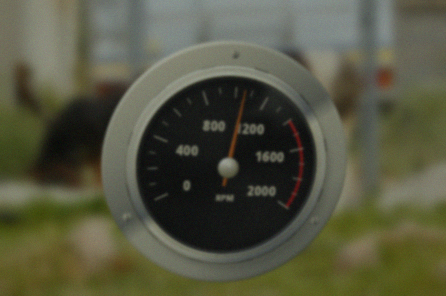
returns 1050,rpm
